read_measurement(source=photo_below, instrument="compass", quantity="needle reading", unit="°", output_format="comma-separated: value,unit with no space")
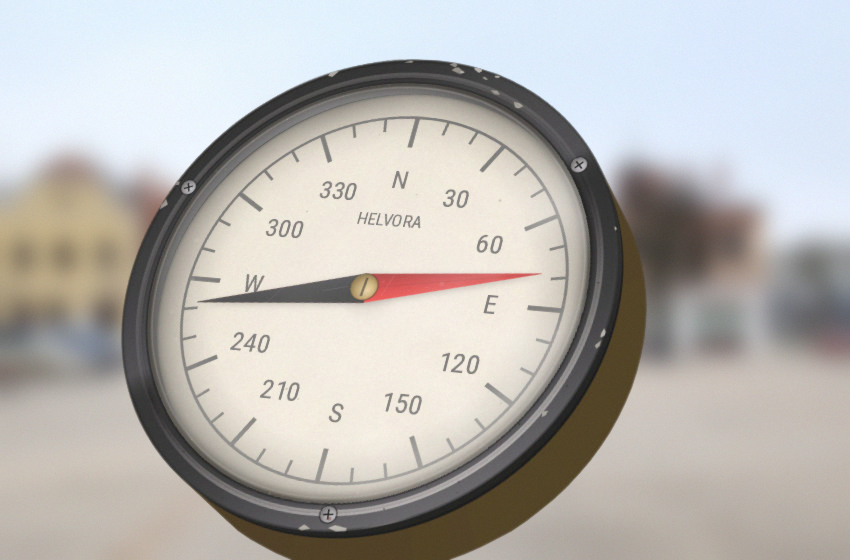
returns 80,°
